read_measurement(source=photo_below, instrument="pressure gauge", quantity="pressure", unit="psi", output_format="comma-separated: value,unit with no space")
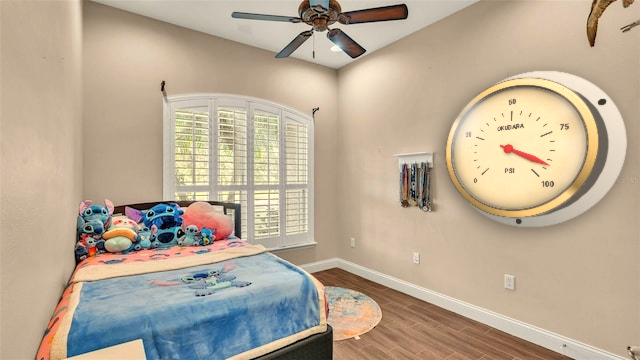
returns 92.5,psi
